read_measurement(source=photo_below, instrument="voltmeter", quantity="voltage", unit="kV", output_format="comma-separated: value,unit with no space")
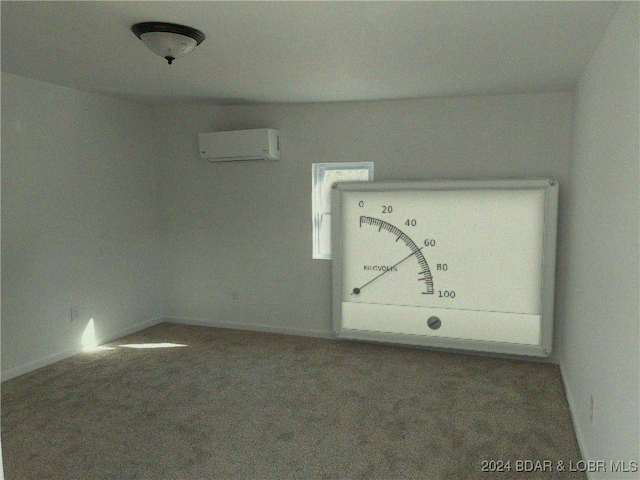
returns 60,kV
